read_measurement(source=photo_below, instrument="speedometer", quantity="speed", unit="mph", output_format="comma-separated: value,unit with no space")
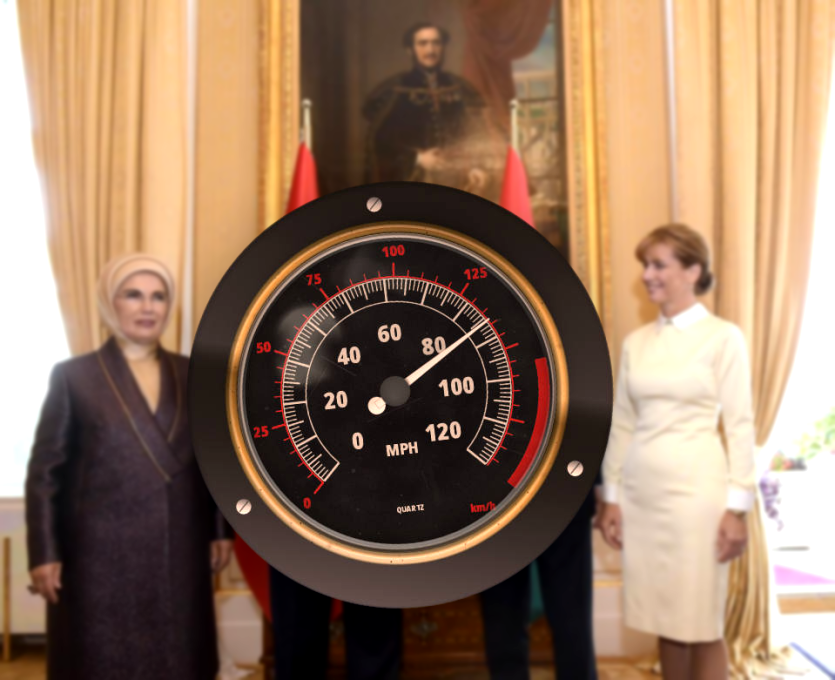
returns 86,mph
